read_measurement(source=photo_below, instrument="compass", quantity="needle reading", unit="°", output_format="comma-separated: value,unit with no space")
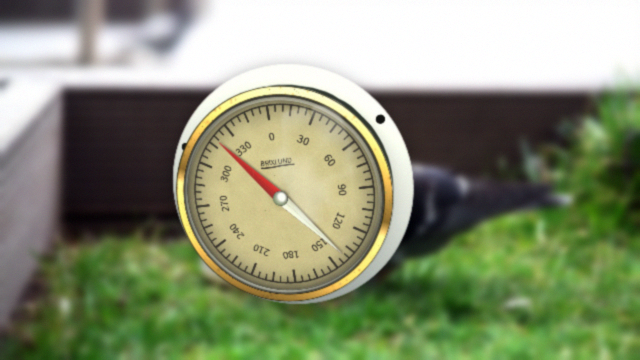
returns 320,°
